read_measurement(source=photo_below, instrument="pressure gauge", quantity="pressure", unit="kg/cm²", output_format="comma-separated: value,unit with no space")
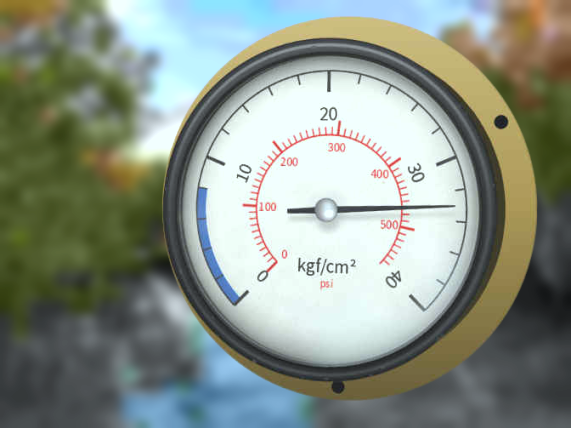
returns 33,kg/cm²
